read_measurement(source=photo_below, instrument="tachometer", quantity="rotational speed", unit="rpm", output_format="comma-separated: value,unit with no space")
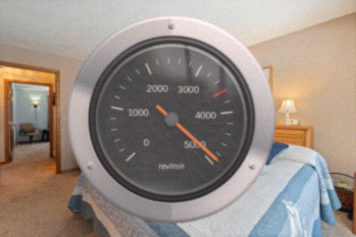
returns 4900,rpm
